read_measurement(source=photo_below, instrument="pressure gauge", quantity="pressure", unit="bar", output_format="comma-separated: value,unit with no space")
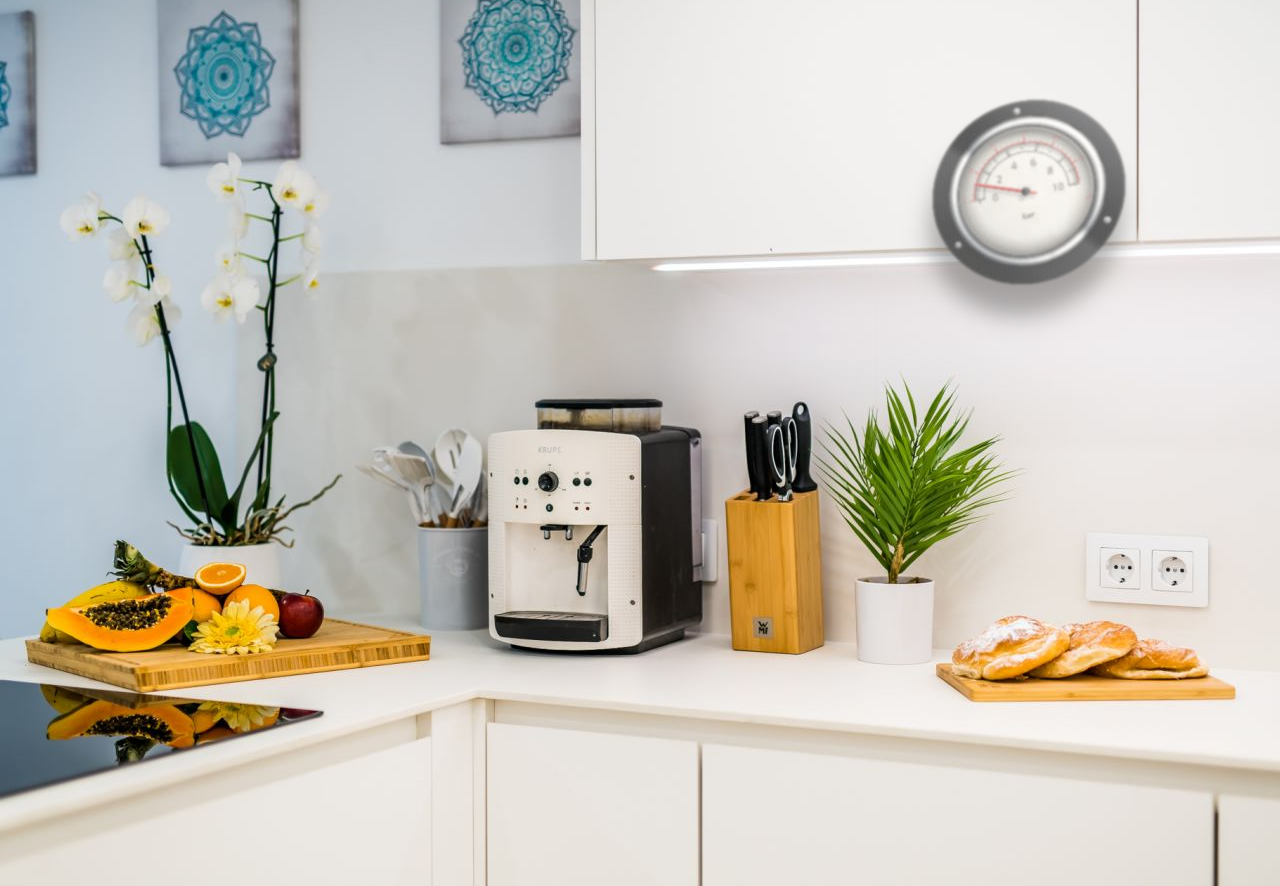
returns 1,bar
